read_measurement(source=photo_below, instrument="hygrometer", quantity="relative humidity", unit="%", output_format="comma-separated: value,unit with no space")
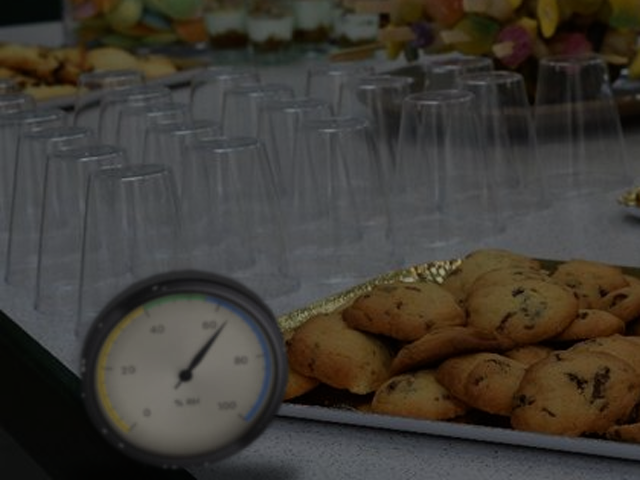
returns 64,%
